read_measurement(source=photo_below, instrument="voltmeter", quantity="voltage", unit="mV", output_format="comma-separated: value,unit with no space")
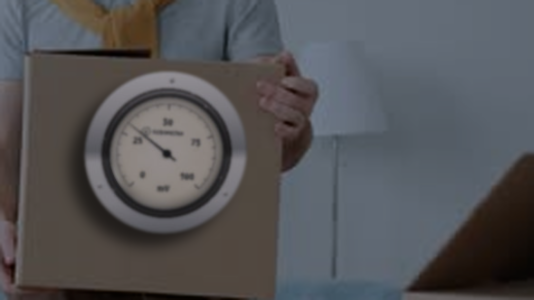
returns 30,mV
